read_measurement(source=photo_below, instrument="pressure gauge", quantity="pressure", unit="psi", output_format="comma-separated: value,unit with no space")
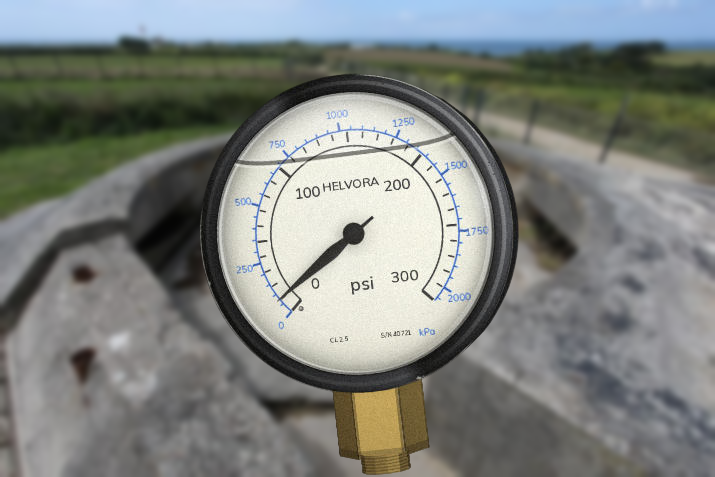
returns 10,psi
